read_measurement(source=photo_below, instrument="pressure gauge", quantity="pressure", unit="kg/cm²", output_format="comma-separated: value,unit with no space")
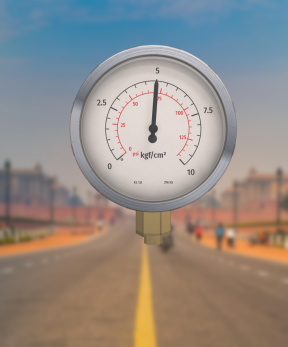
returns 5,kg/cm²
